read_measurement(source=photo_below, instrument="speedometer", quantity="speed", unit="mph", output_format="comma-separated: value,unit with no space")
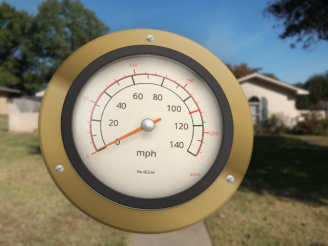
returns 0,mph
